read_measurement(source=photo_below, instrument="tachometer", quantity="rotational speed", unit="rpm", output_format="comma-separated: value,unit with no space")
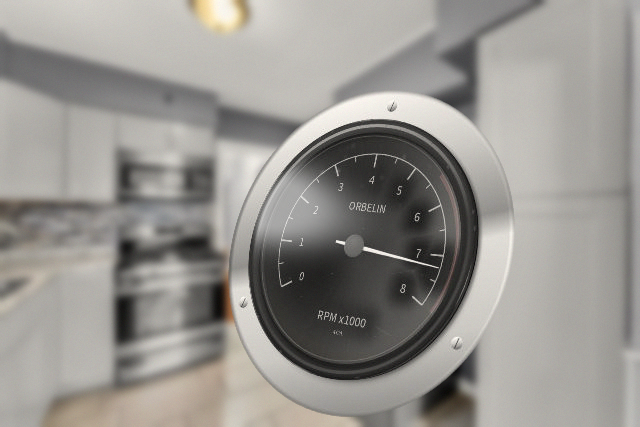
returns 7250,rpm
